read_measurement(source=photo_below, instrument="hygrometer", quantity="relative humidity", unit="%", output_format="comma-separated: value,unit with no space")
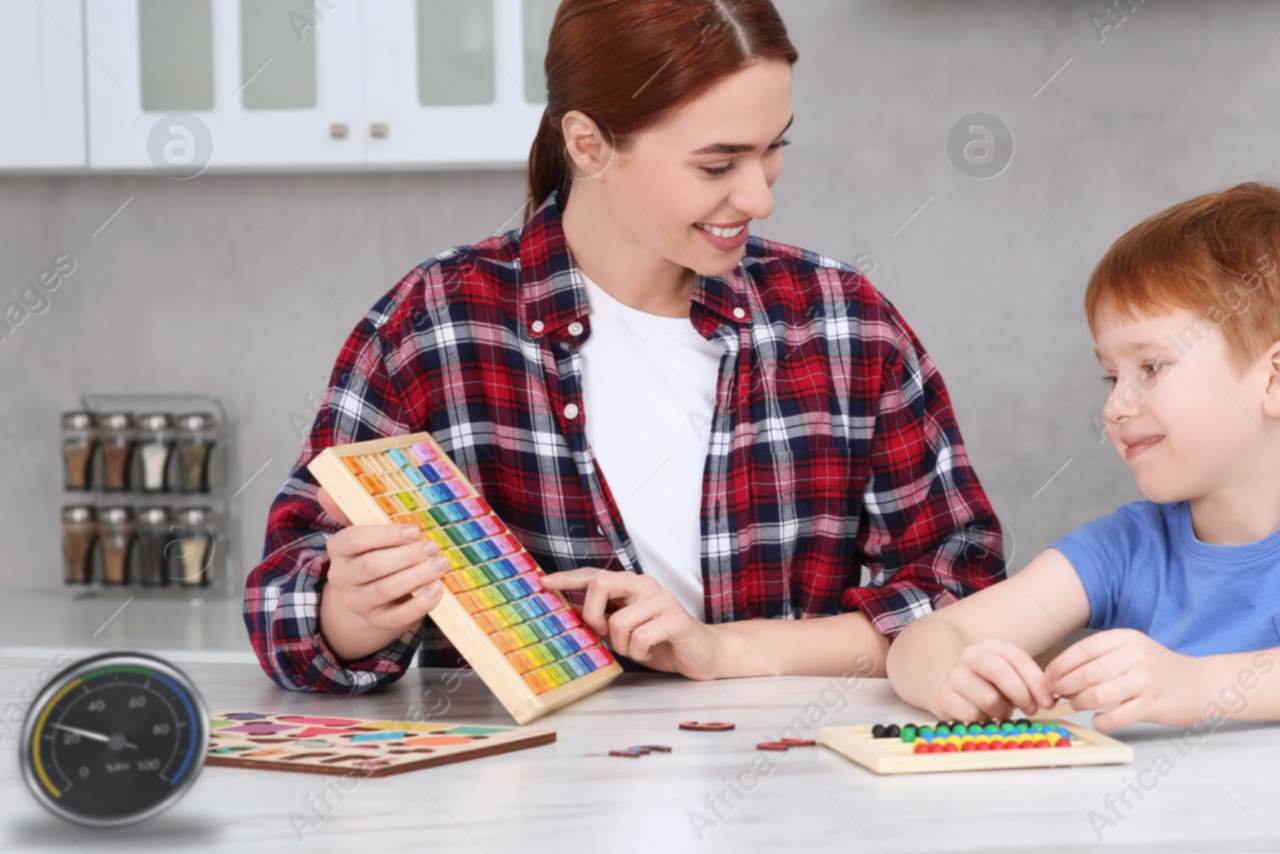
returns 25,%
